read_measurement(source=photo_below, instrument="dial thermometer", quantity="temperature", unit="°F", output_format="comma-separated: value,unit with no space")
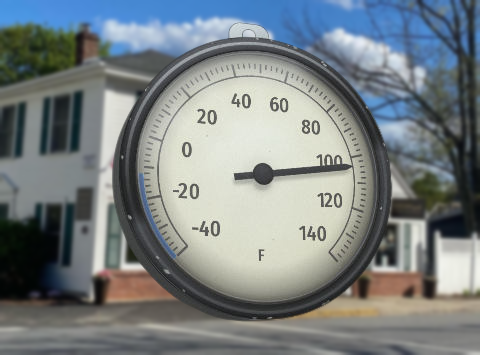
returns 104,°F
